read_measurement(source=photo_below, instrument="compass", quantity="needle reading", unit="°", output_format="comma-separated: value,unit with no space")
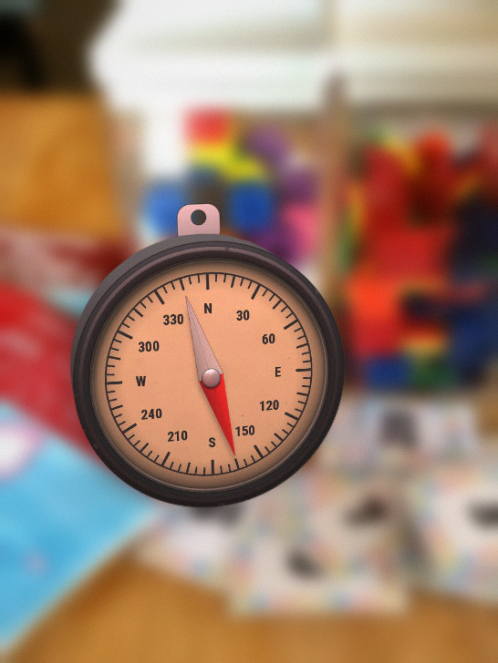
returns 165,°
